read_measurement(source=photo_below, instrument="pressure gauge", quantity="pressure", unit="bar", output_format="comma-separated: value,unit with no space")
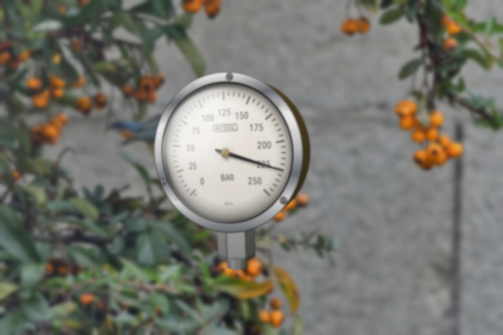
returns 225,bar
